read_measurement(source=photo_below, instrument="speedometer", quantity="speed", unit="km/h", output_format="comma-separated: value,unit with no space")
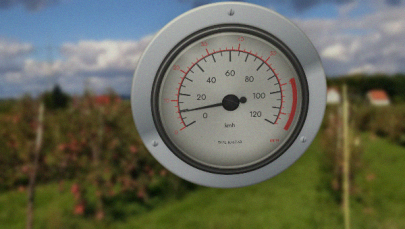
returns 10,km/h
